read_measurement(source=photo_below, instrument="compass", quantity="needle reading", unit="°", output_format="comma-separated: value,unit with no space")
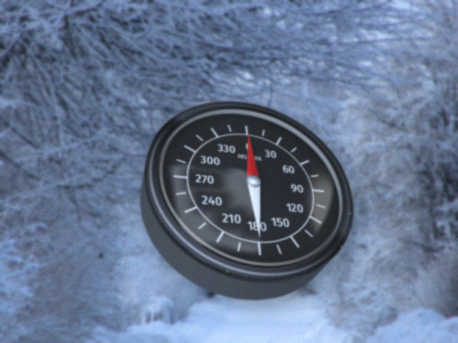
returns 0,°
